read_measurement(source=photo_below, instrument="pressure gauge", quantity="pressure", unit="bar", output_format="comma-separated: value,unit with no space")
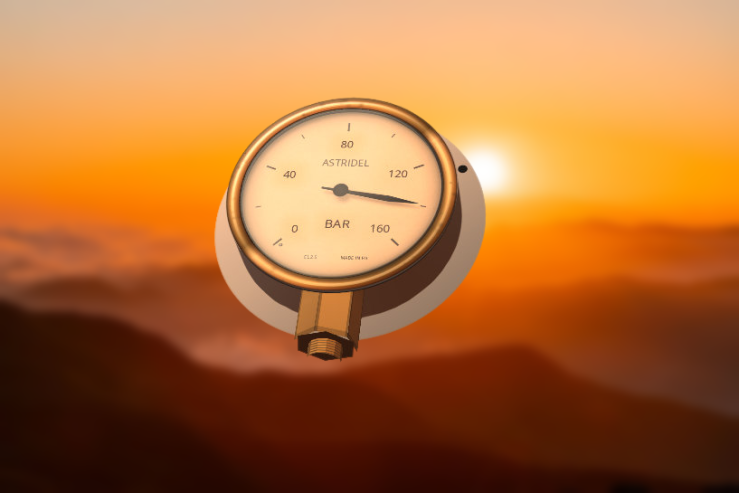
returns 140,bar
